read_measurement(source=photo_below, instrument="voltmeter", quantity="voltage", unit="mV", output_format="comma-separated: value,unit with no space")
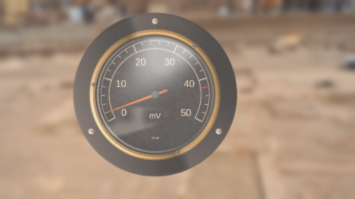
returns 2,mV
